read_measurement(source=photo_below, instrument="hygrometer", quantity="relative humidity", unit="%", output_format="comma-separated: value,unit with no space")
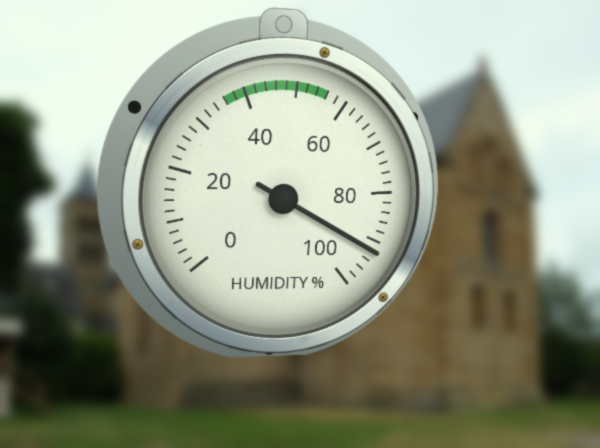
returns 92,%
